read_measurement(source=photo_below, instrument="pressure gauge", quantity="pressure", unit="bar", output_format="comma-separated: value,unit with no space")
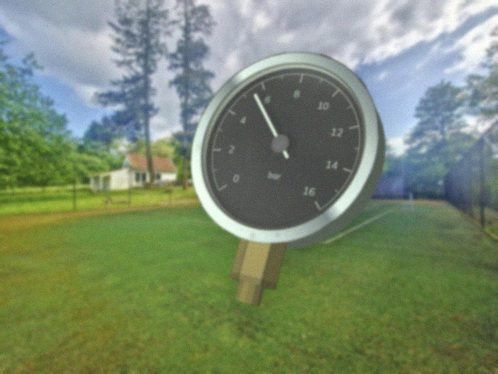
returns 5.5,bar
